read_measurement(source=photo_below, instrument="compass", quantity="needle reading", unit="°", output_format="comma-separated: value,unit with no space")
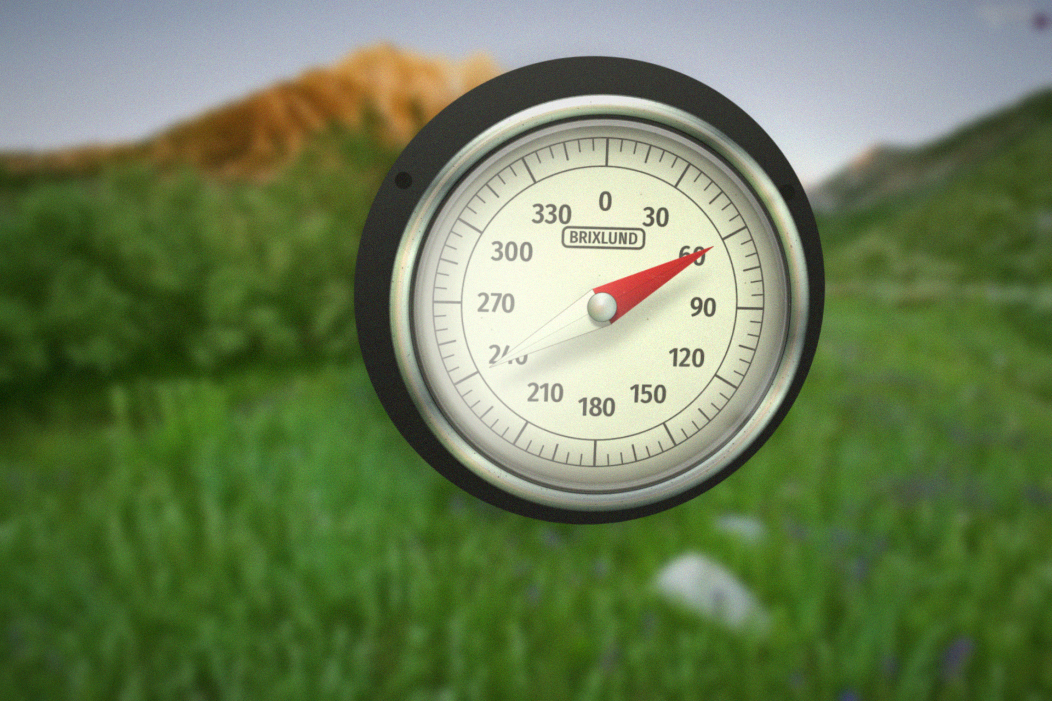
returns 60,°
